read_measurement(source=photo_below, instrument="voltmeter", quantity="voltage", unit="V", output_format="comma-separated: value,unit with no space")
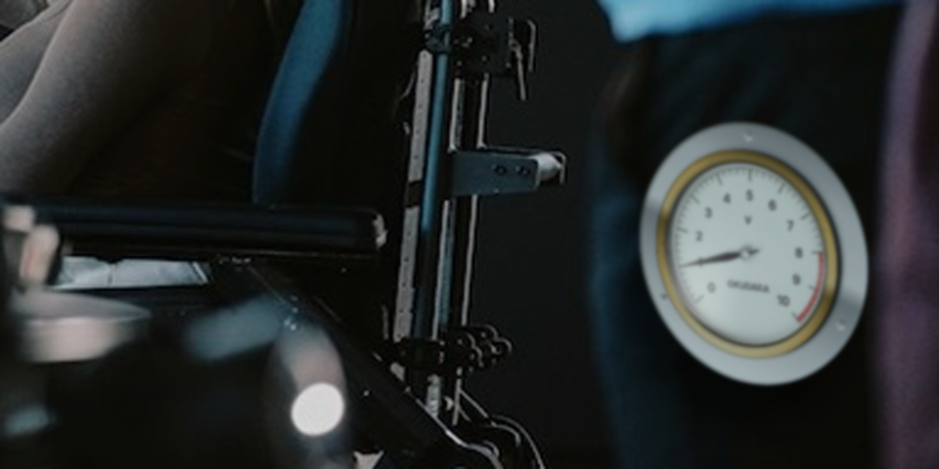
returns 1,V
